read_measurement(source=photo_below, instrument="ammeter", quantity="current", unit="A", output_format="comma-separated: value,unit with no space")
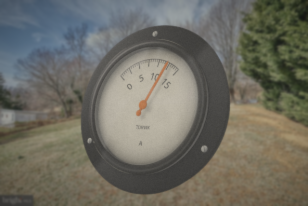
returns 12.5,A
